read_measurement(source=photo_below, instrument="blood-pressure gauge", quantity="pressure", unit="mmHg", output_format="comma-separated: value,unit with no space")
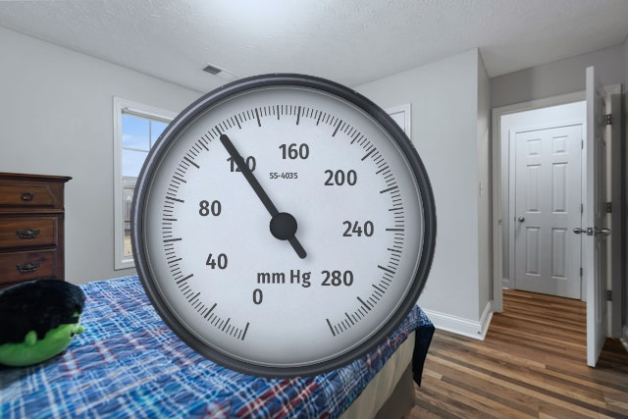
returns 120,mmHg
